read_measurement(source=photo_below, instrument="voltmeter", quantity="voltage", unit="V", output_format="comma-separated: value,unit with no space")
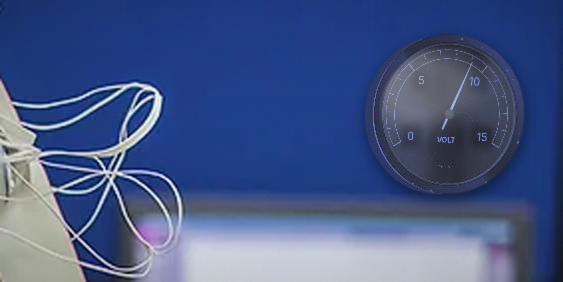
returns 9,V
